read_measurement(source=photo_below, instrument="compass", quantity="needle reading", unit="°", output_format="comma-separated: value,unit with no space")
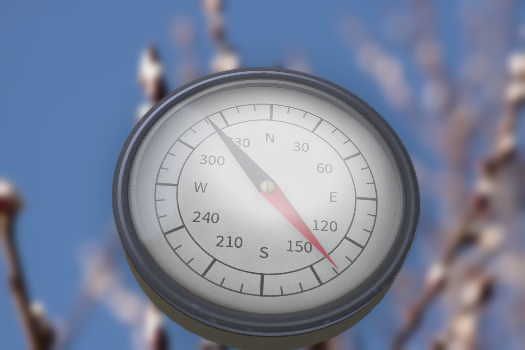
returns 140,°
